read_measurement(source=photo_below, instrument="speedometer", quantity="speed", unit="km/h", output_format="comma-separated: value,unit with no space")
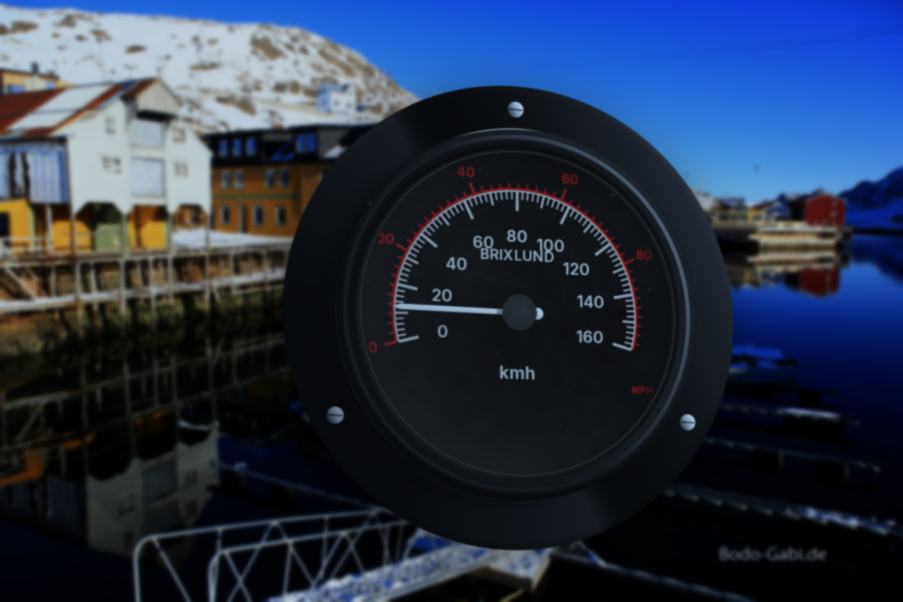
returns 12,km/h
